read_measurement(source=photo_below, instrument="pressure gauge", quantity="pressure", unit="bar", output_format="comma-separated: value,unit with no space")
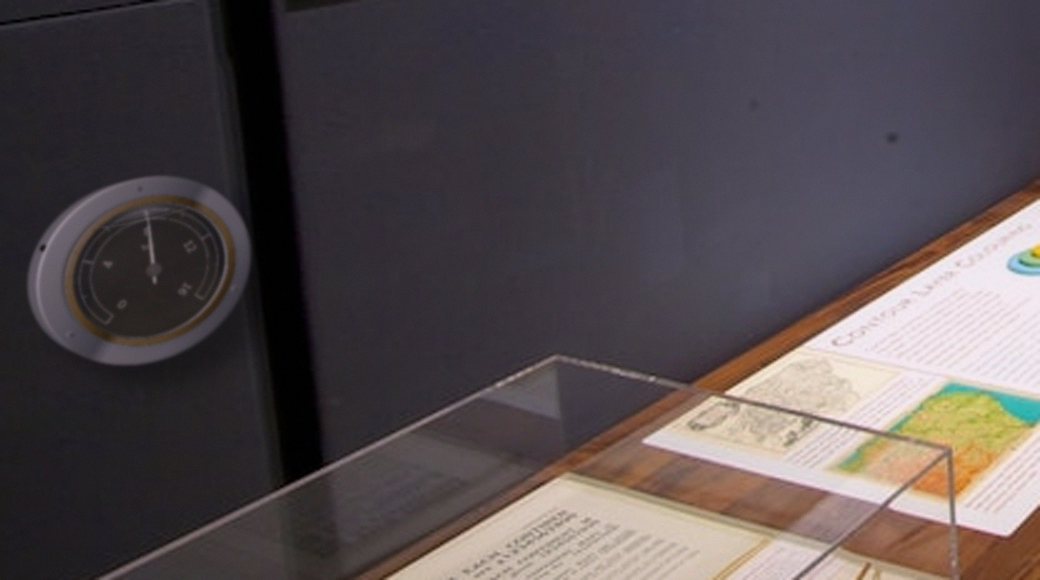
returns 8,bar
